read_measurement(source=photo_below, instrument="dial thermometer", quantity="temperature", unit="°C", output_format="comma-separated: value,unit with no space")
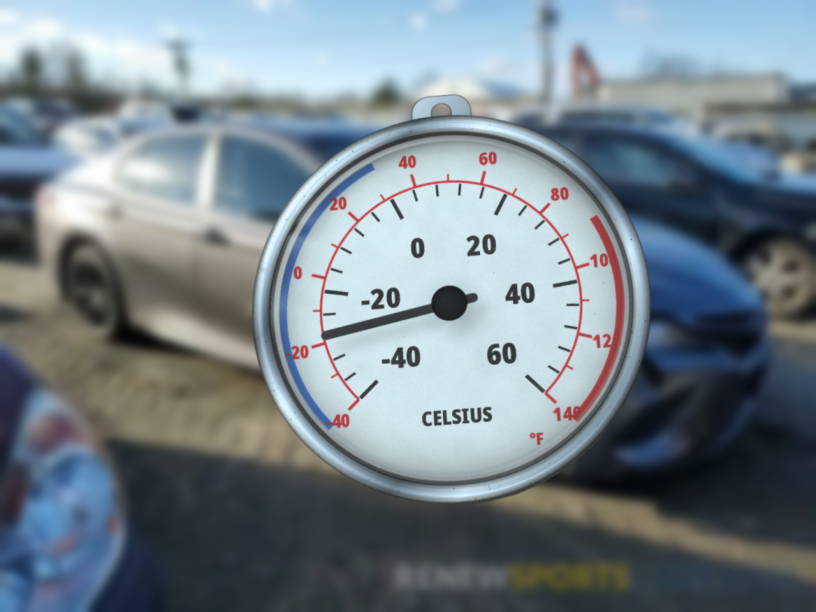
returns -28,°C
